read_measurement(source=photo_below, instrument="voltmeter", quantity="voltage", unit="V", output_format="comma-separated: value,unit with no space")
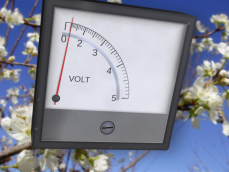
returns 1,V
